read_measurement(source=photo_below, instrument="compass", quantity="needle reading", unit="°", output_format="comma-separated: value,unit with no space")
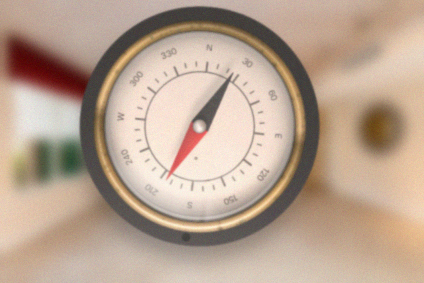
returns 205,°
